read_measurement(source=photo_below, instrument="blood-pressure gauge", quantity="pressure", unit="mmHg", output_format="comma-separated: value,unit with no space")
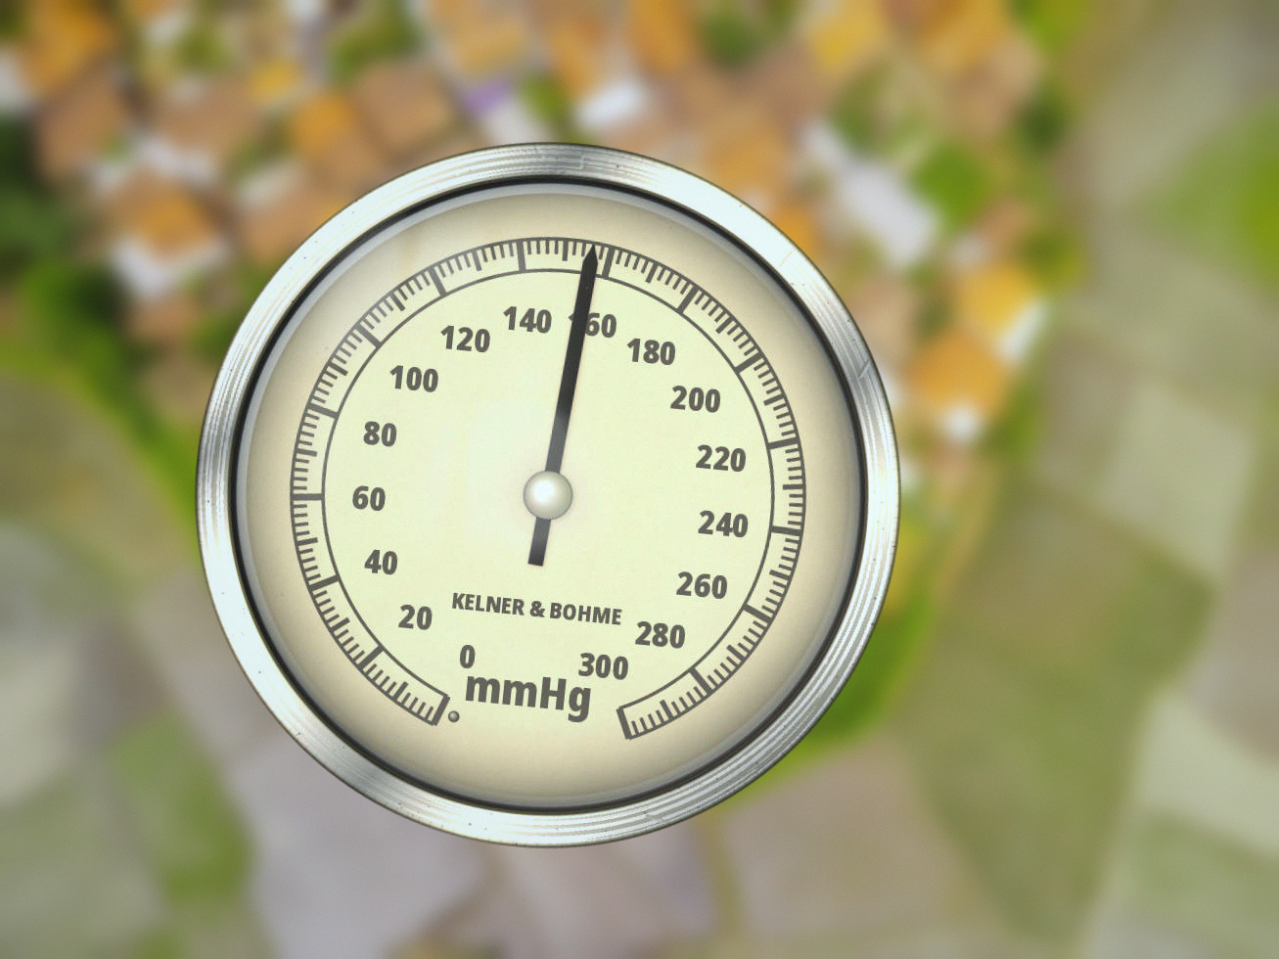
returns 156,mmHg
